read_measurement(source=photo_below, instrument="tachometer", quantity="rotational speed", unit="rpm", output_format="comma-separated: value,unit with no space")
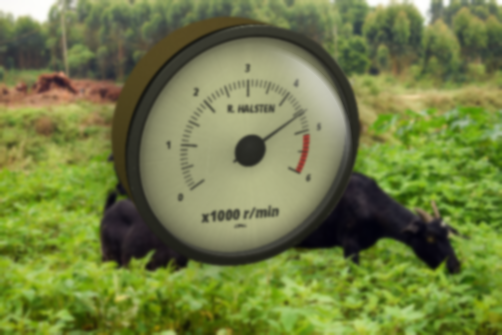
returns 4500,rpm
